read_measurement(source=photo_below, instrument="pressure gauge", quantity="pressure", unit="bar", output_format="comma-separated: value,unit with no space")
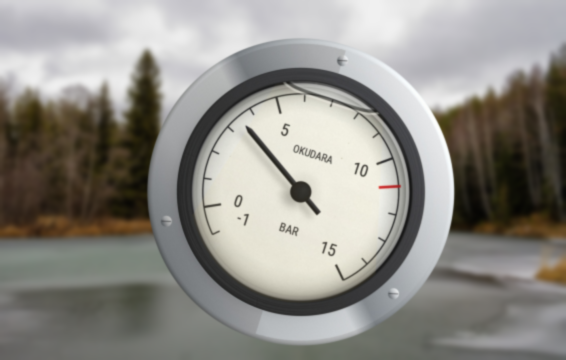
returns 3.5,bar
